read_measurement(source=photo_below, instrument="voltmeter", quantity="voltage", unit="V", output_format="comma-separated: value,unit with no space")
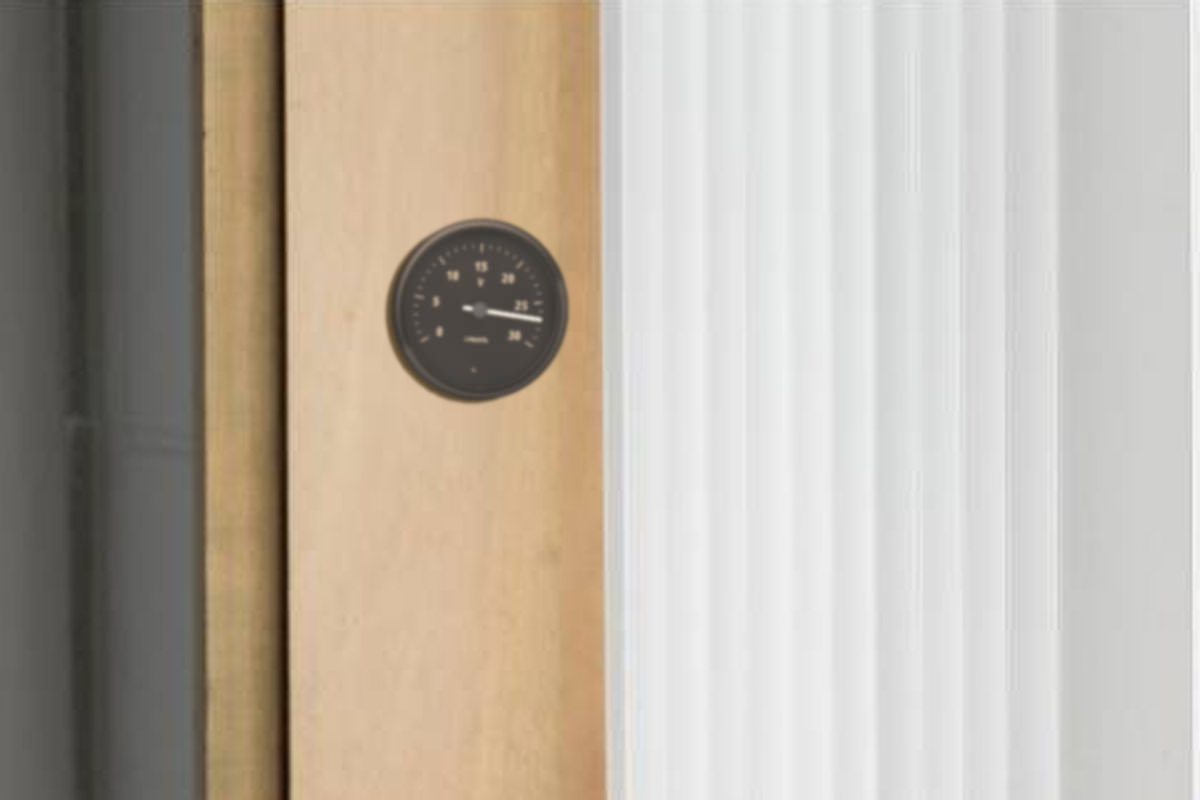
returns 27,V
